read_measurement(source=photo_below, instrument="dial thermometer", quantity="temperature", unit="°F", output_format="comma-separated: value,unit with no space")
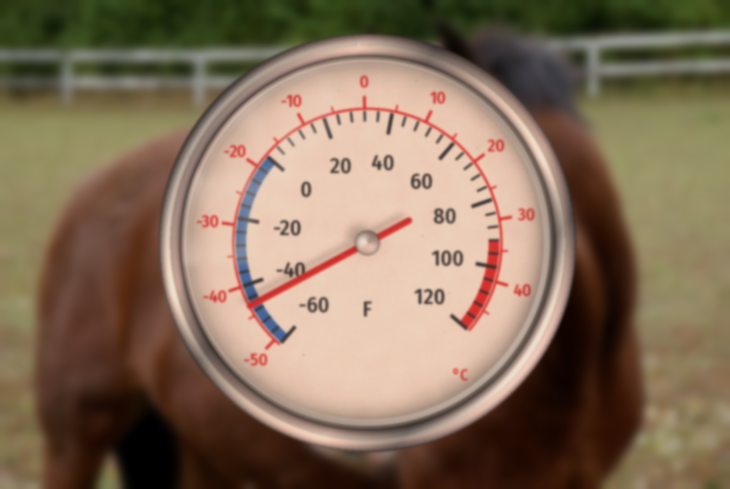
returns -46,°F
